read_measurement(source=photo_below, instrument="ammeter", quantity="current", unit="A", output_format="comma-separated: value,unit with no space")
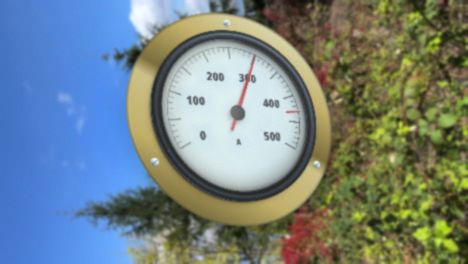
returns 300,A
